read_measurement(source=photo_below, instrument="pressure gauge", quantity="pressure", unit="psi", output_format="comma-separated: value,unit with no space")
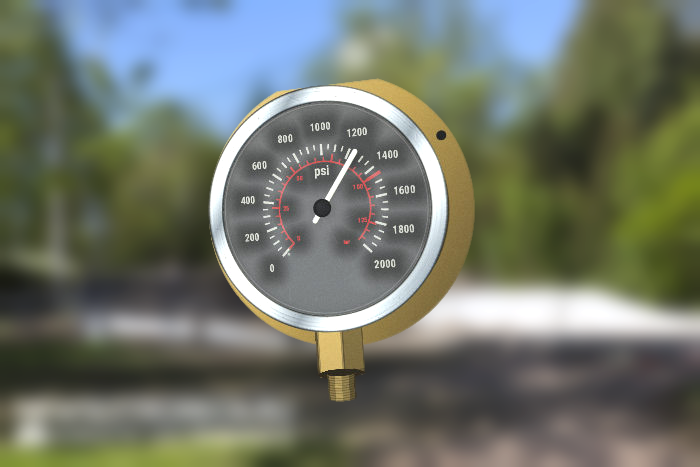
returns 1250,psi
